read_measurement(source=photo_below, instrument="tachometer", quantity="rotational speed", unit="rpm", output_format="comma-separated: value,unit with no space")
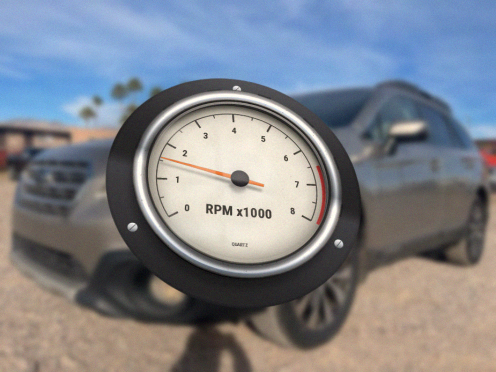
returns 1500,rpm
